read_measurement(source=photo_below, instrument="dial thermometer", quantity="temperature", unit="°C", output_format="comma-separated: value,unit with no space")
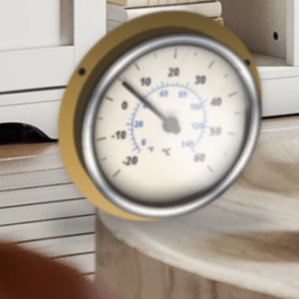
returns 5,°C
